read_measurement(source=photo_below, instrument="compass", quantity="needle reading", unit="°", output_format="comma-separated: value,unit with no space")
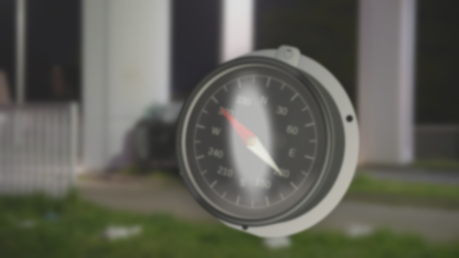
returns 300,°
